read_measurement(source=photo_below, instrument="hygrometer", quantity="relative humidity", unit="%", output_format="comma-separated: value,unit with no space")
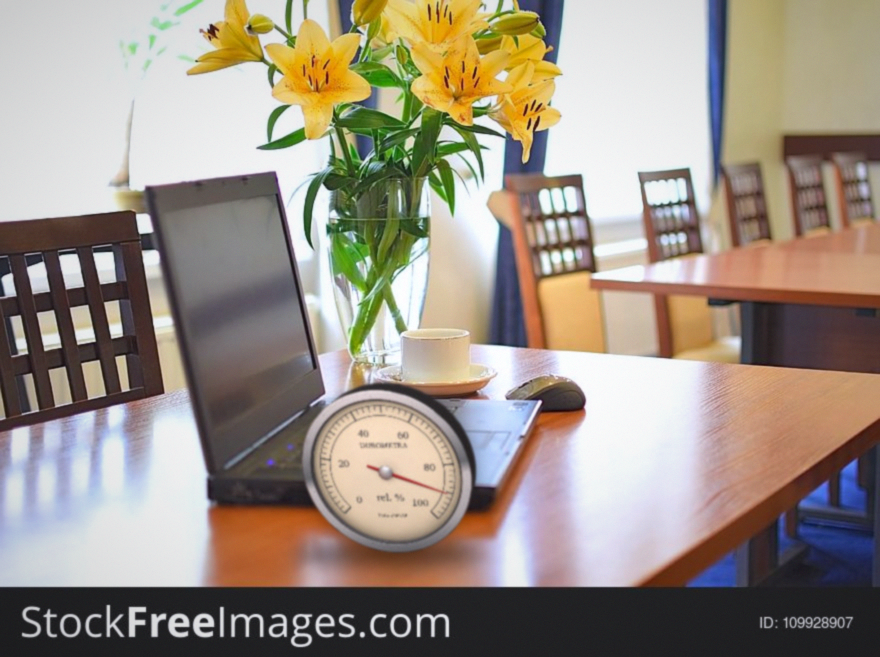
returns 90,%
